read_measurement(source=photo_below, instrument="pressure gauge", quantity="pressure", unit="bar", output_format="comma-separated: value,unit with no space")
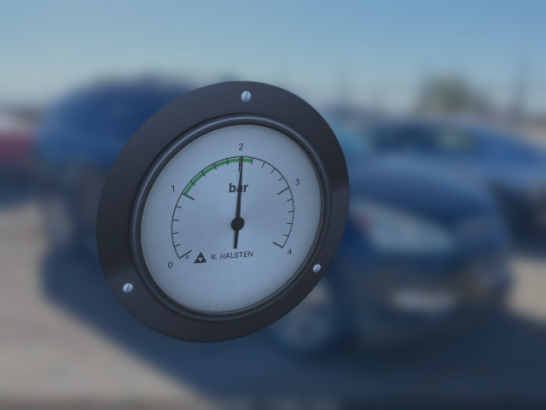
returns 2,bar
